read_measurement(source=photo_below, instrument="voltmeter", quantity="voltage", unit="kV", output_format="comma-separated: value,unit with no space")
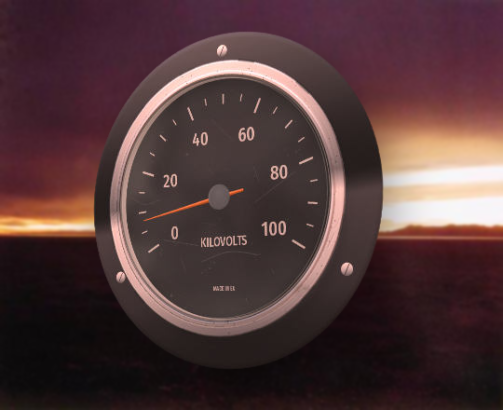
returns 7.5,kV
